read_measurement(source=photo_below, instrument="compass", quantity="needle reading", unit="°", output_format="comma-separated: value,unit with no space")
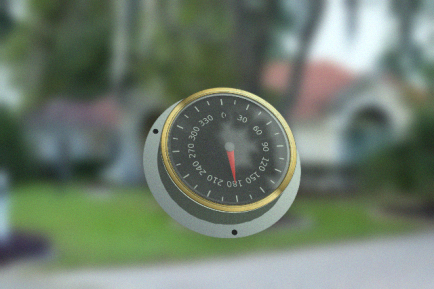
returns 180,°
